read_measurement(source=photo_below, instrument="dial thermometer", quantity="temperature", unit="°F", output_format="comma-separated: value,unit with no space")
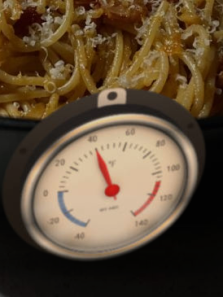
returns 40,°F
